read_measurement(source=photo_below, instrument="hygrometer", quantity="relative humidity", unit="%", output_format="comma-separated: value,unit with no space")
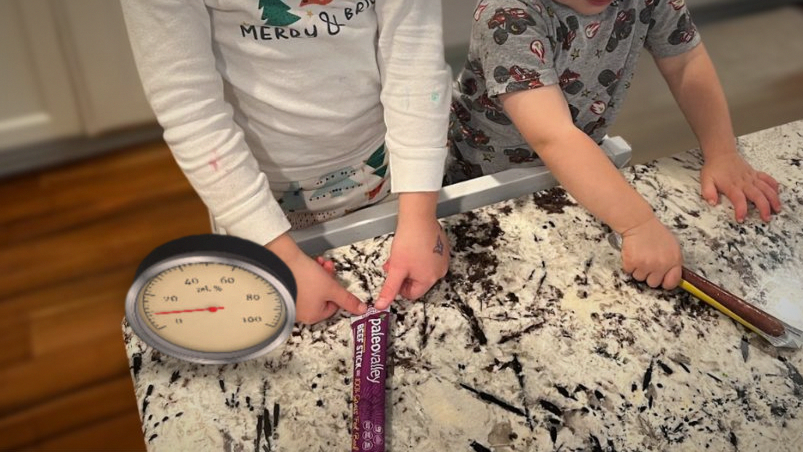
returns 10,%
